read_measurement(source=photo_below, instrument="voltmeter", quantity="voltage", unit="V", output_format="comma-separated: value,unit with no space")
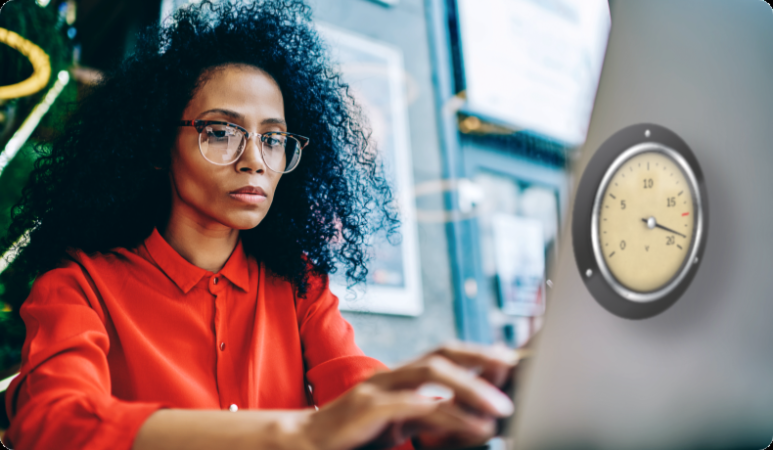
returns 19,V
